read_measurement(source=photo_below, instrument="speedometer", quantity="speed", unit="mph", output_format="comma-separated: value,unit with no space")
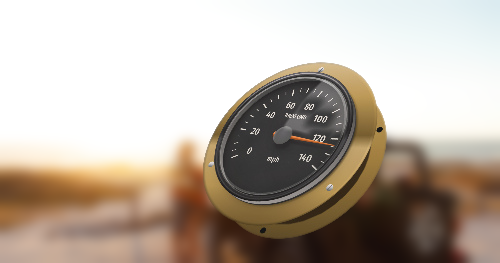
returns 125,mph
